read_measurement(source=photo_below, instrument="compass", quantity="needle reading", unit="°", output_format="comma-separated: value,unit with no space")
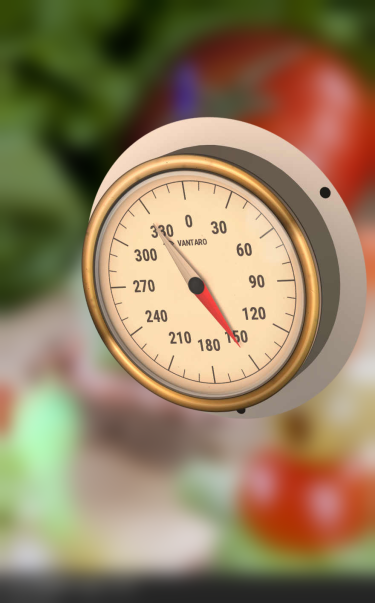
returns 150,°
